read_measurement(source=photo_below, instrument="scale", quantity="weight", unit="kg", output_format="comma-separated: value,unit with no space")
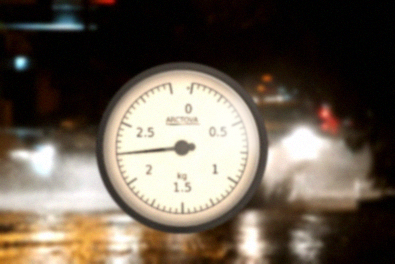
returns 2.25,kg
